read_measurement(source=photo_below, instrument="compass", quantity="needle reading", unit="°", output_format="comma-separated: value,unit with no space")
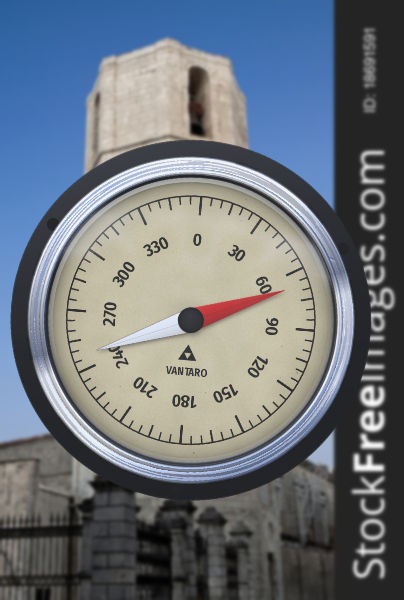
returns 67.5,°
